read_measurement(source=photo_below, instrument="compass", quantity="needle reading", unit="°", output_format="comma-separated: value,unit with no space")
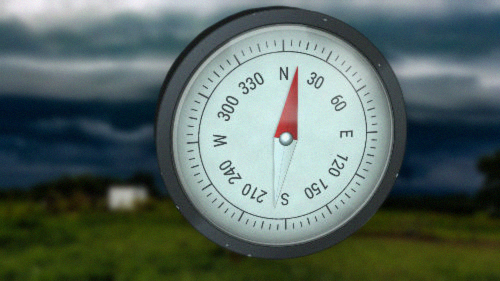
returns 10,°
